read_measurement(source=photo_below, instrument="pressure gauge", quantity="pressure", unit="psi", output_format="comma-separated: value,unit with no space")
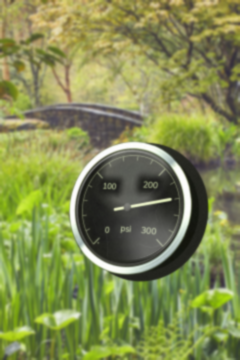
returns 240,psi
